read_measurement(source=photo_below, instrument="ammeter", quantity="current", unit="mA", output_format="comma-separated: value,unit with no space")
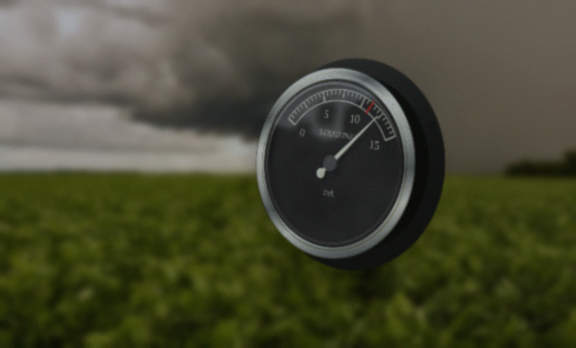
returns 12.5,mA
